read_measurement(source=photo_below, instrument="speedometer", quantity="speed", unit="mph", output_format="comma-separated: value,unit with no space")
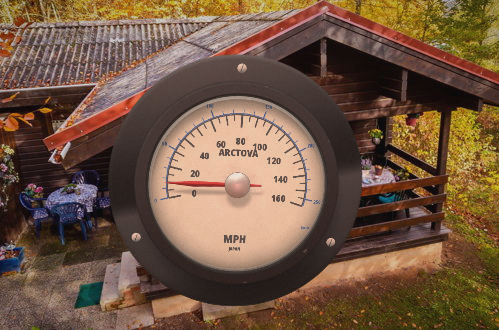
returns 10,mph
